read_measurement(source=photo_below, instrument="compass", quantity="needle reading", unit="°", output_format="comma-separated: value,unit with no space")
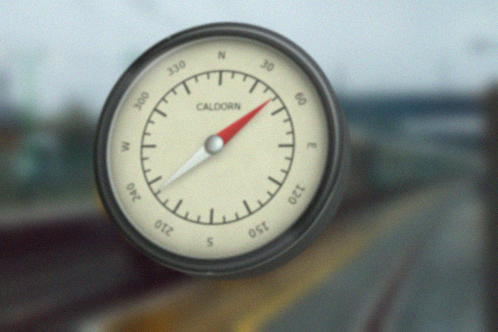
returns 50,°
